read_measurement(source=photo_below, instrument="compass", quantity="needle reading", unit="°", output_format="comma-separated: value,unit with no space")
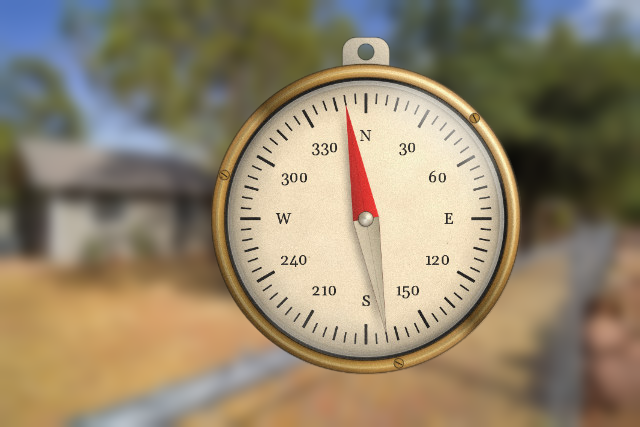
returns 350,°
